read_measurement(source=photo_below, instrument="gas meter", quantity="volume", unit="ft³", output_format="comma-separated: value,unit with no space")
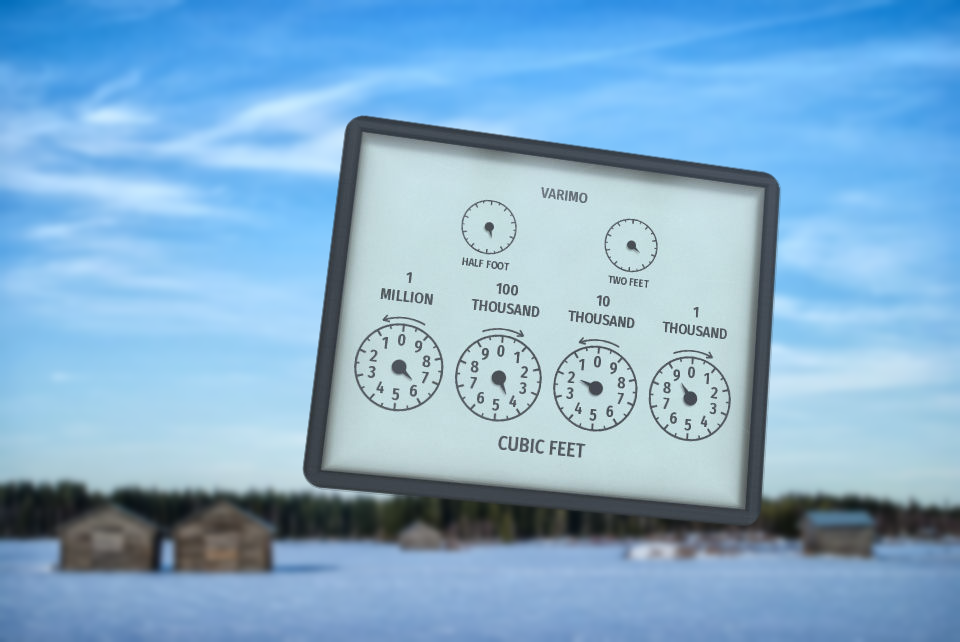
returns 641900,ft³
